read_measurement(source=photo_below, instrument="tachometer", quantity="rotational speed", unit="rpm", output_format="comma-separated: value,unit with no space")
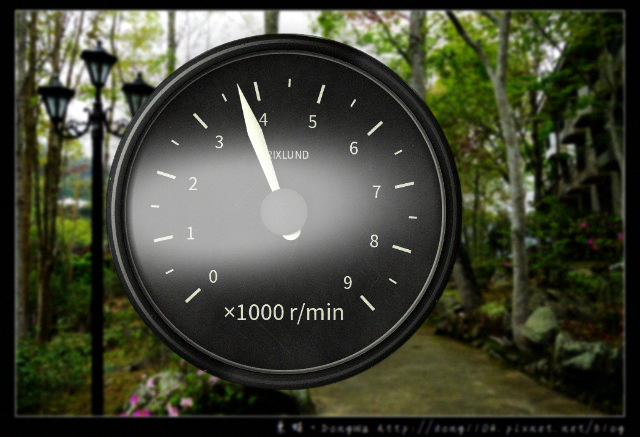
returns 3750,rpm
